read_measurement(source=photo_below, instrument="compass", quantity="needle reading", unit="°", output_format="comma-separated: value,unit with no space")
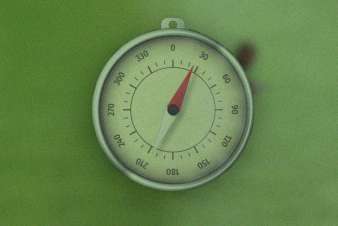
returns 25,°
